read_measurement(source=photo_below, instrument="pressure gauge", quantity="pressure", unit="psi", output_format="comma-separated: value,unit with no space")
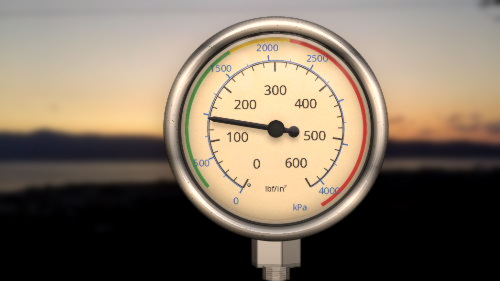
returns 140,psi
